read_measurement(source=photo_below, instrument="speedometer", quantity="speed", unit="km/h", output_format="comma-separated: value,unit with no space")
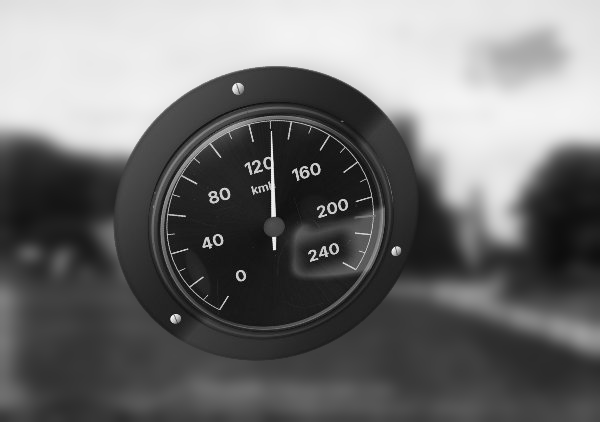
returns 130,km/h
